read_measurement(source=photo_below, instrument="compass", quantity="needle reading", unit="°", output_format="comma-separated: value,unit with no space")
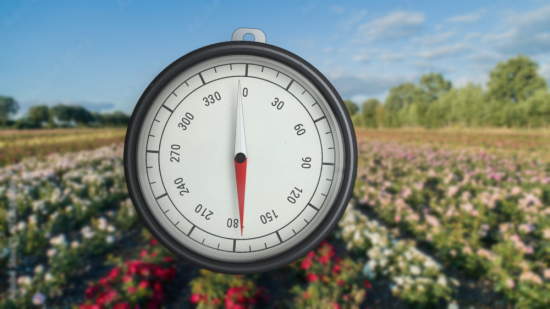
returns 175,°
